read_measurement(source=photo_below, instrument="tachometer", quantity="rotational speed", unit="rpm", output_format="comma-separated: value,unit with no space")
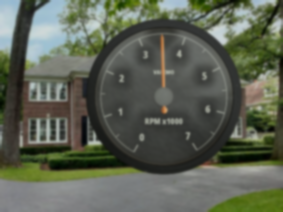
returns 3500,rpm
